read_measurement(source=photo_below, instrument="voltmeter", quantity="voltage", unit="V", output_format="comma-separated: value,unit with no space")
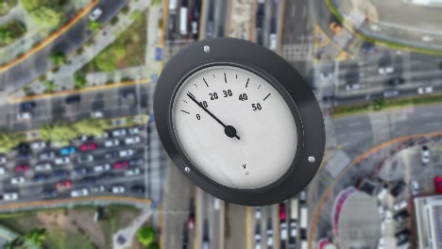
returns 10,V
